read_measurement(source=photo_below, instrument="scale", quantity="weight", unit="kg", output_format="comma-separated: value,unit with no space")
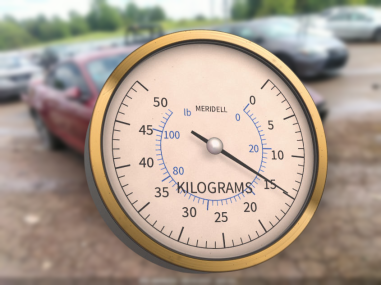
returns 15,kg
